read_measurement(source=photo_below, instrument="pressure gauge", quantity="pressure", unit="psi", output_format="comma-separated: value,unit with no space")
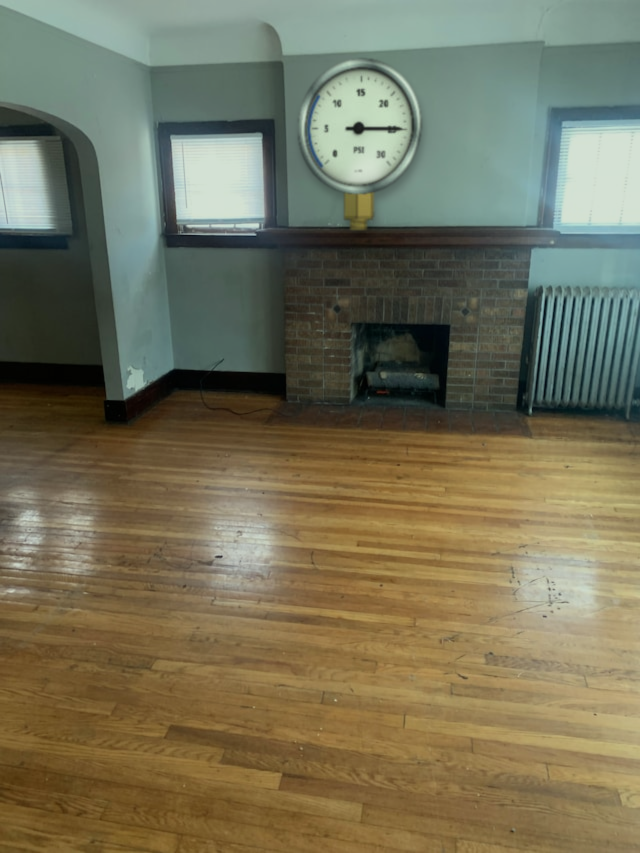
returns 25,psi
